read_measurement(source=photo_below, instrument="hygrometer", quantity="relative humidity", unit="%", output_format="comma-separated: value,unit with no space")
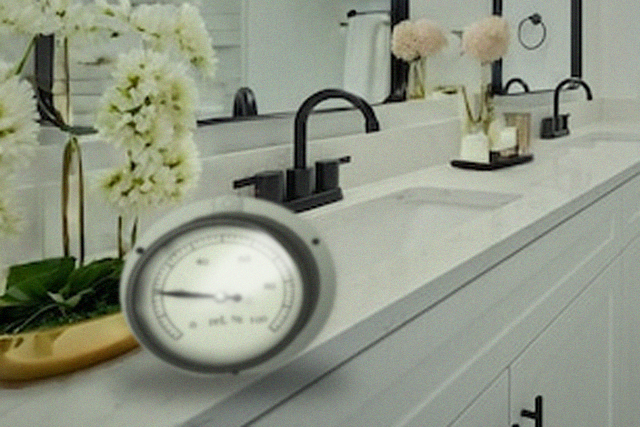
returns 20,%
